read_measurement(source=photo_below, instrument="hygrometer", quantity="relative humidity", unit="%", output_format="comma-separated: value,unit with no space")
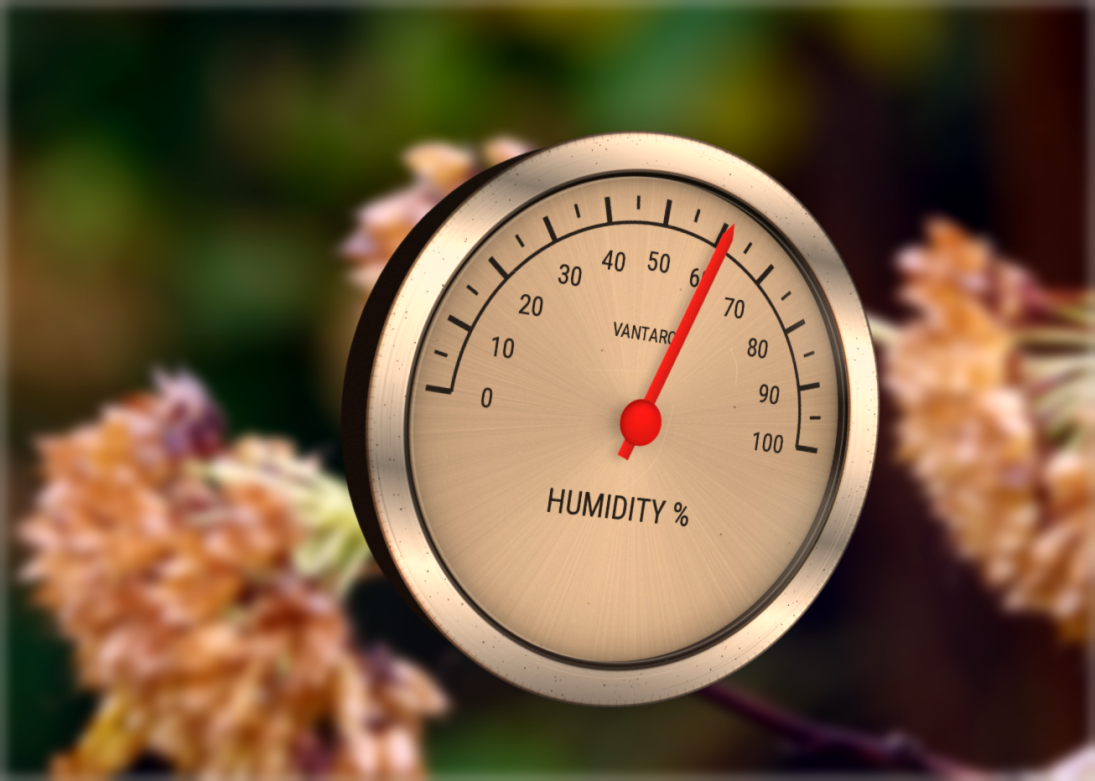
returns 60,%
